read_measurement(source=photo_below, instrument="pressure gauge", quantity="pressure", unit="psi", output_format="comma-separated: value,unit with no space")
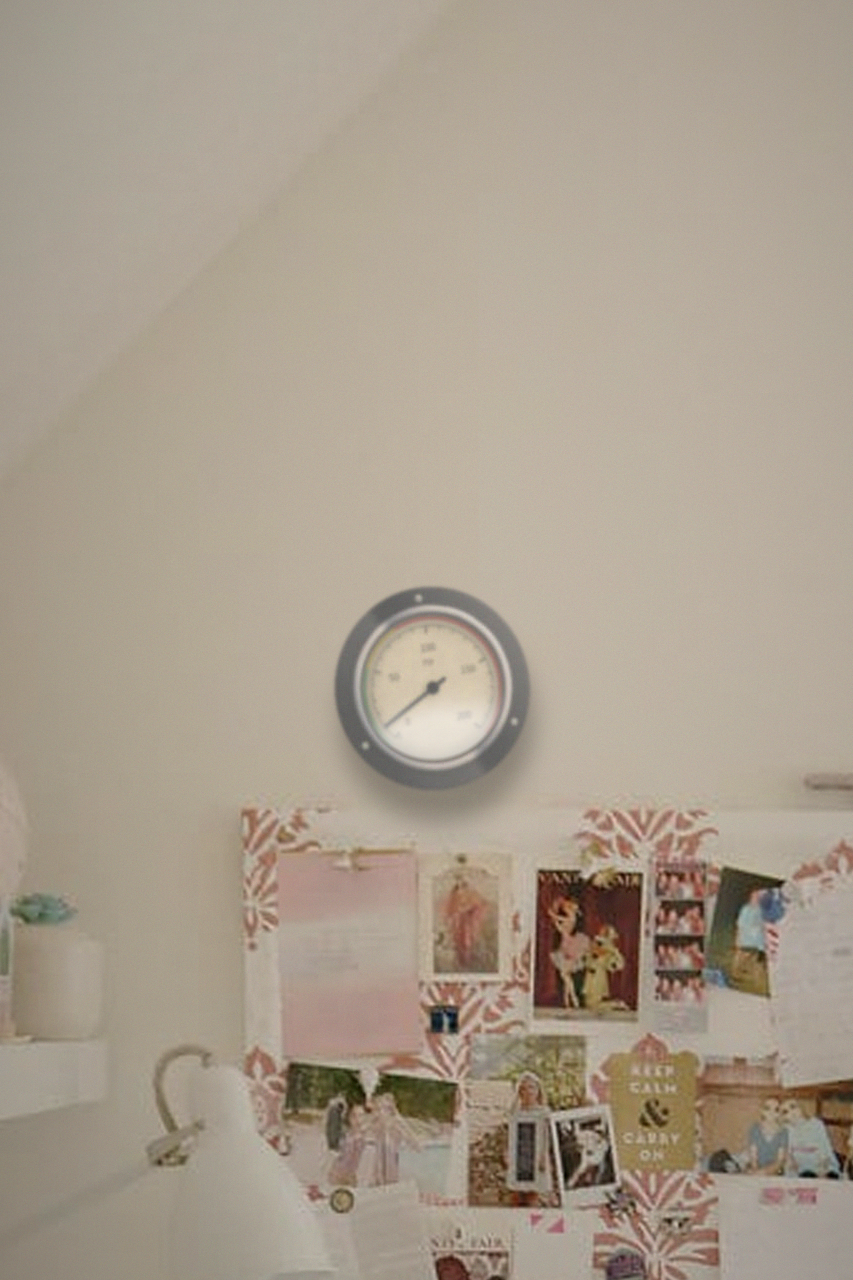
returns 10,psi
